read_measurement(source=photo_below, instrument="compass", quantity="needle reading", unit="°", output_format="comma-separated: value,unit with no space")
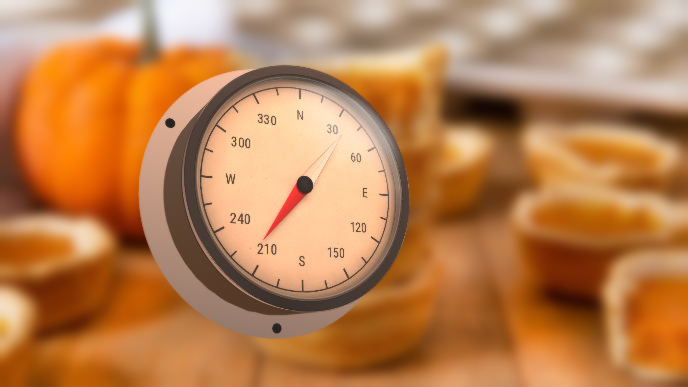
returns 217.5,°
